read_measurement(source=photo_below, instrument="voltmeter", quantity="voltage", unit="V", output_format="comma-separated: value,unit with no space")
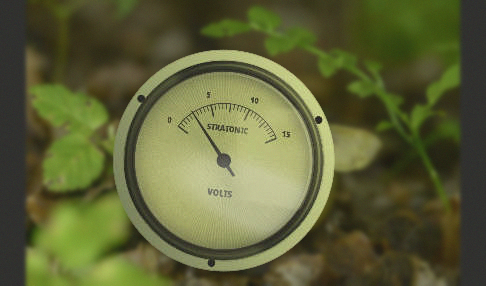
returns 2.5,V
